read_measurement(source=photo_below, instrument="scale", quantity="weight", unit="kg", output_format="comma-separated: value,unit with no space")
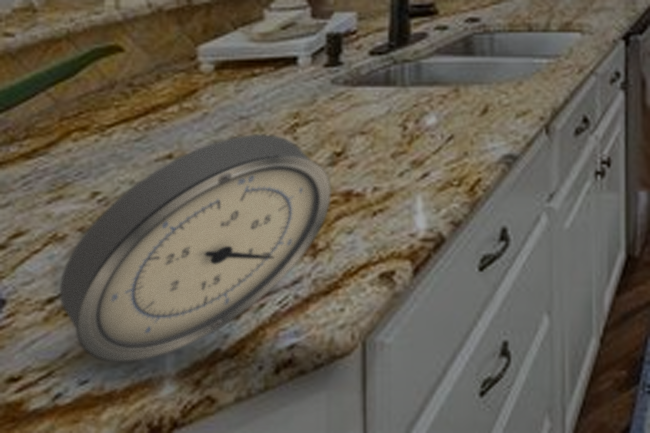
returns 1,kg
